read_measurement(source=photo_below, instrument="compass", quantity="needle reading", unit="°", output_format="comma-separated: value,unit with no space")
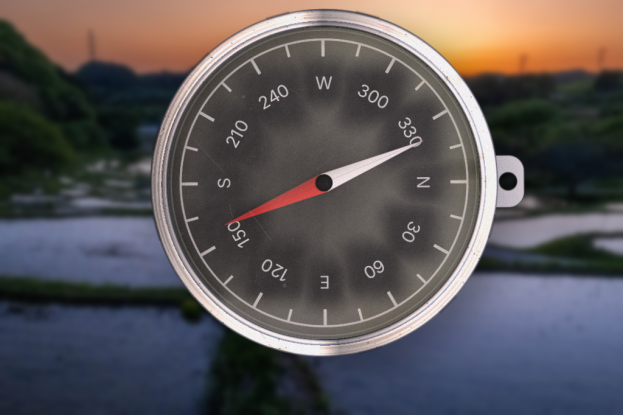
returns 157.5,°
